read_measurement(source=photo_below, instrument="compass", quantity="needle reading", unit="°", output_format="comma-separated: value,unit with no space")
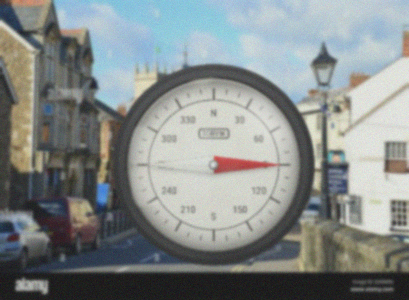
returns 90,°
